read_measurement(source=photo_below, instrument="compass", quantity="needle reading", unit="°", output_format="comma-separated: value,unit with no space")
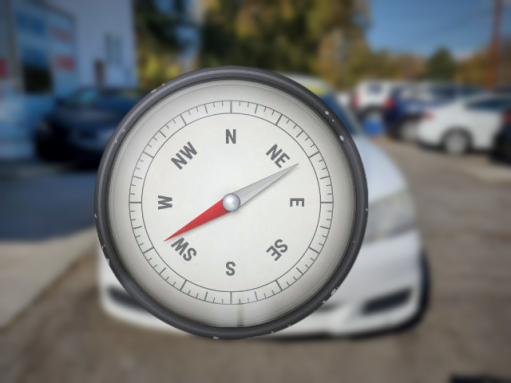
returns 240,°
